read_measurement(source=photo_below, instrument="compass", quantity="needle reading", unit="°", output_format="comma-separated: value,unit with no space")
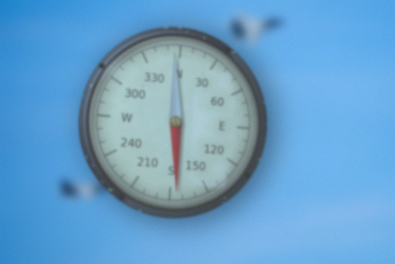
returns 175,°
